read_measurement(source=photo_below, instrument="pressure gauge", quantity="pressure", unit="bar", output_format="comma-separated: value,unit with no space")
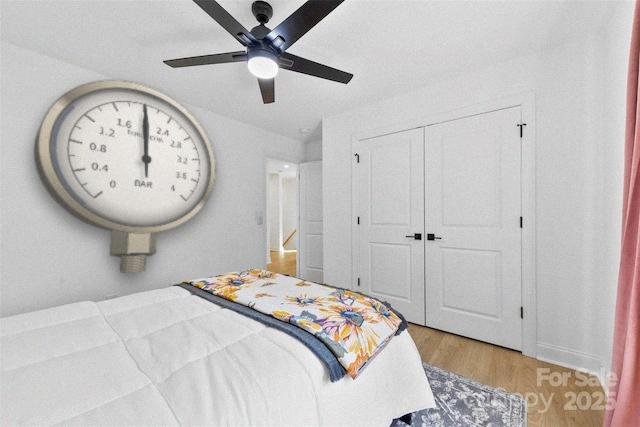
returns 2,bar
